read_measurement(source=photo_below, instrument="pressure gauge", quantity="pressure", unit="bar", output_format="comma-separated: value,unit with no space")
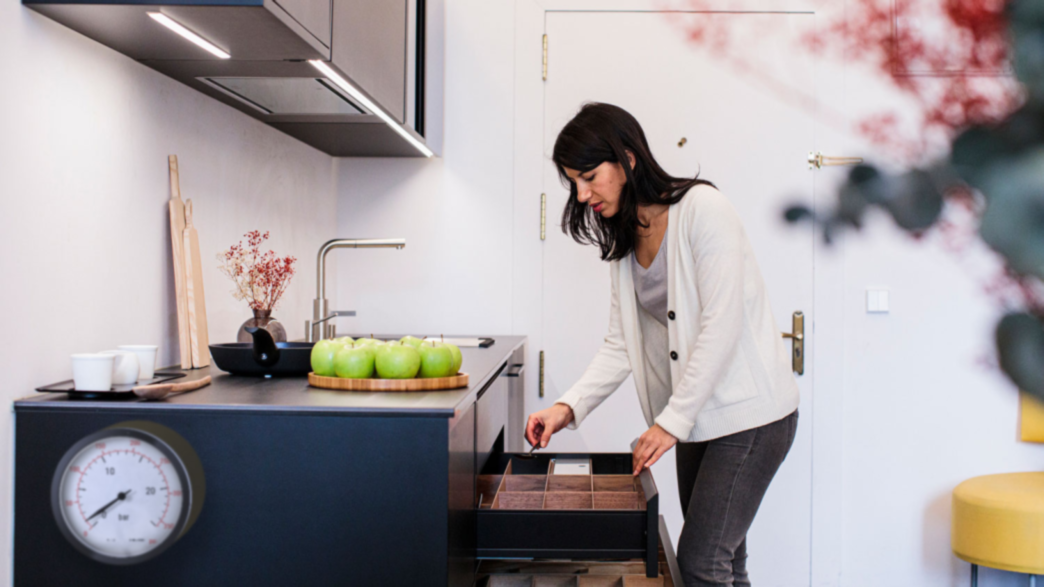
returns 1,bar
